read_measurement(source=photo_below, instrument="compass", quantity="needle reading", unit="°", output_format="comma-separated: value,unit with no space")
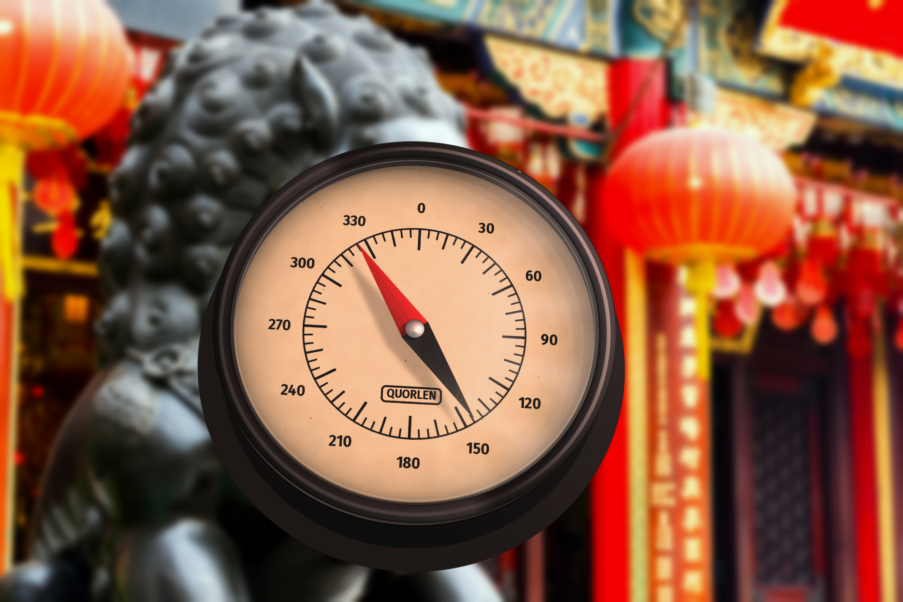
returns 325,°
